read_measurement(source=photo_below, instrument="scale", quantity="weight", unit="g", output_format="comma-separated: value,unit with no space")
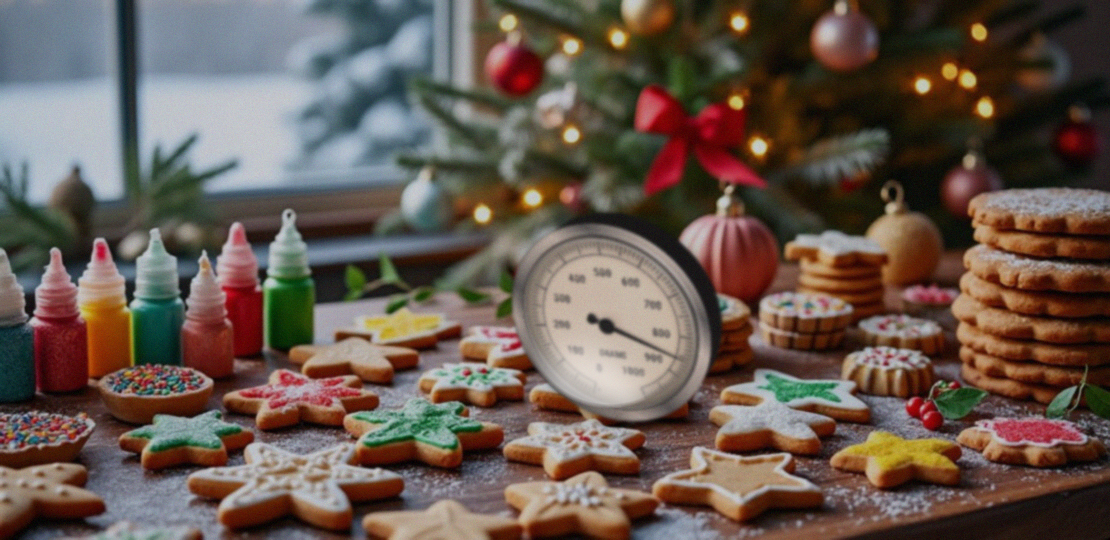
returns 850,g
